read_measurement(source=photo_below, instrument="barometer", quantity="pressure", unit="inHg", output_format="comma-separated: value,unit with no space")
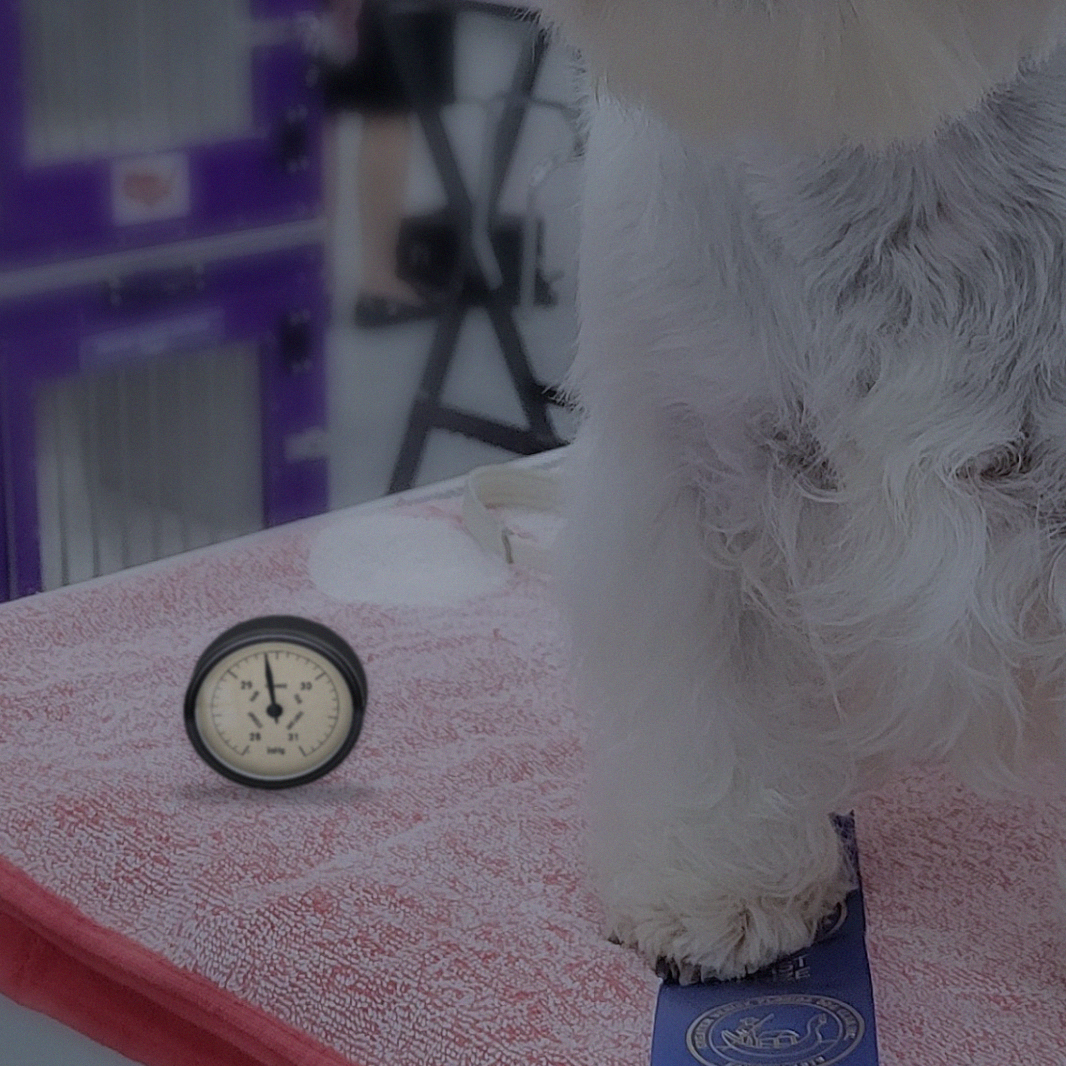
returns 29.4,inHg
